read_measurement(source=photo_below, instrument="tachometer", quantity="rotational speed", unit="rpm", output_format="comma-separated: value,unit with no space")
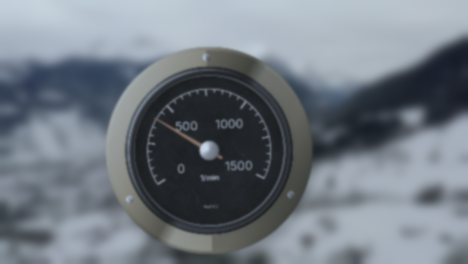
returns 400,rpm
